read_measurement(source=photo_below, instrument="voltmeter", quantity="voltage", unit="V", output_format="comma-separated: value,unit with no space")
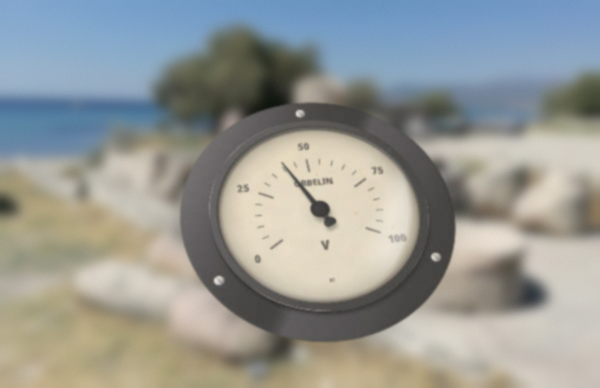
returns 40,V
